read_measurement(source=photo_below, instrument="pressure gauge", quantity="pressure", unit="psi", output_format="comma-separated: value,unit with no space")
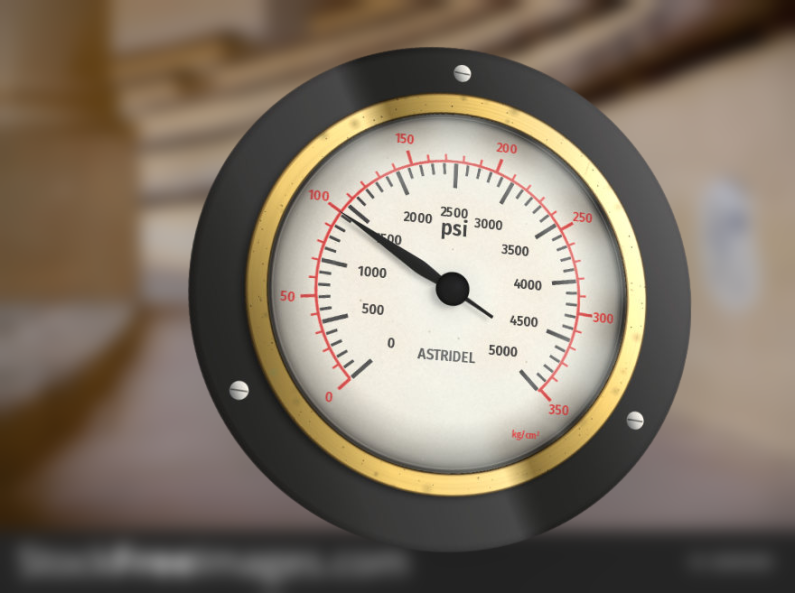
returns 1400,psi
